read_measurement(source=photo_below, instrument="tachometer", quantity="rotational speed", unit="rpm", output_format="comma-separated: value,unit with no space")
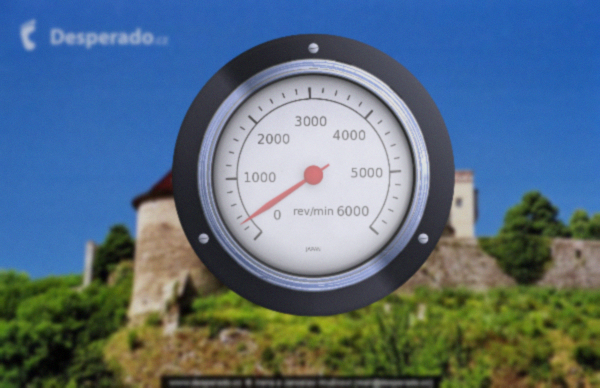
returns 300,rpm
